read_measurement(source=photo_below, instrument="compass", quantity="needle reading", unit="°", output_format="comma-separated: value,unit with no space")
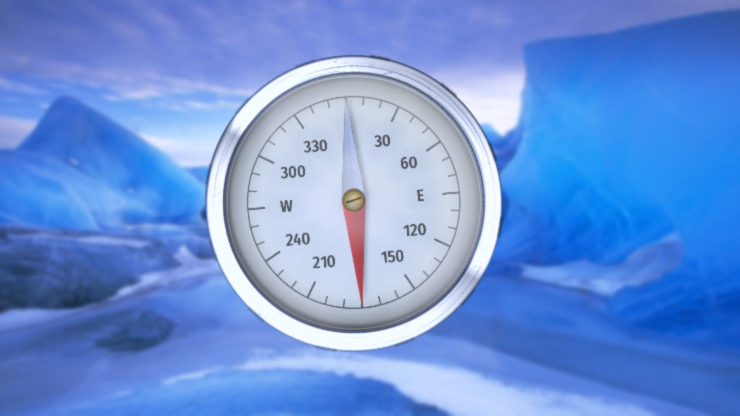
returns 180,°
